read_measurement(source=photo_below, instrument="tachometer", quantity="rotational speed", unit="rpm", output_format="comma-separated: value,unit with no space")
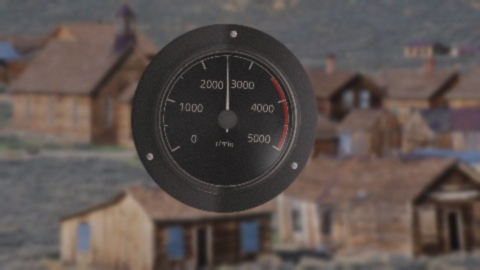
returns 2500,rpm
